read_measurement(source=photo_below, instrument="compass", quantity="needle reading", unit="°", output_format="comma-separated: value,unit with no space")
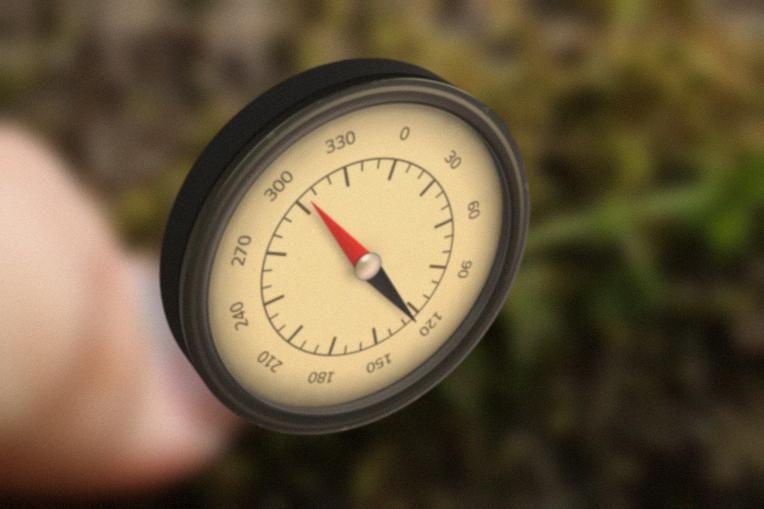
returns 305,°
